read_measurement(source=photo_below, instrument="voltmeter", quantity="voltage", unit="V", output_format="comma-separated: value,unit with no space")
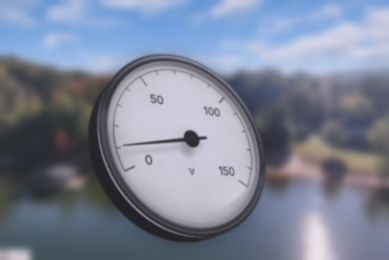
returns 10,V
